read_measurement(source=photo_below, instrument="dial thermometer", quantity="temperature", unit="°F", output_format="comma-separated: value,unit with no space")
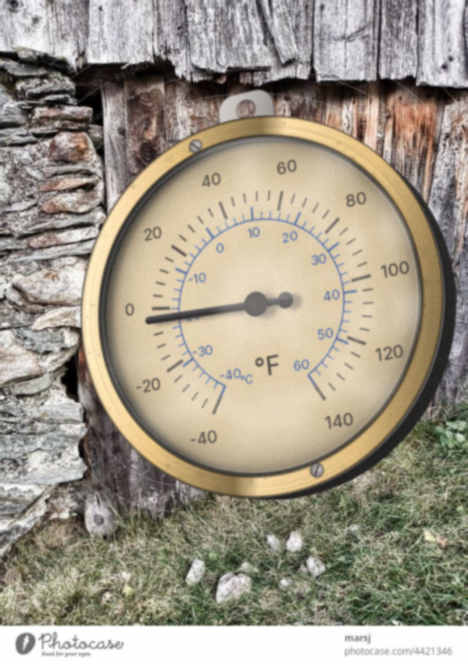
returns -4,°F
